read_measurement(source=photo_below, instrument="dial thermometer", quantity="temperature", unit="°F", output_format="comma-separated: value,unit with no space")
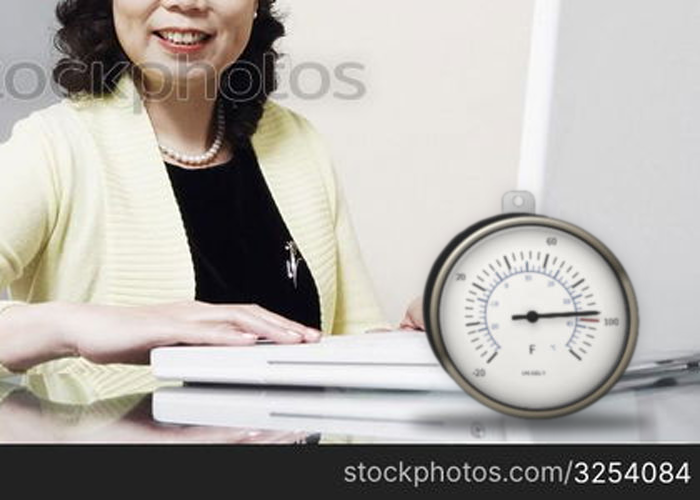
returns 96,°F
